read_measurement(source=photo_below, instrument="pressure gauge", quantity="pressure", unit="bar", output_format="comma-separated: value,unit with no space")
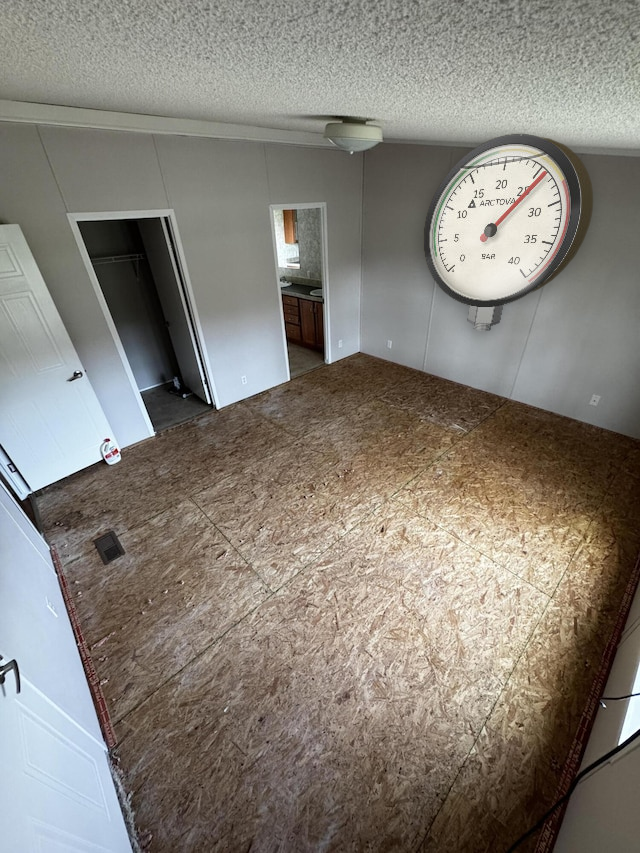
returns 26,bar
